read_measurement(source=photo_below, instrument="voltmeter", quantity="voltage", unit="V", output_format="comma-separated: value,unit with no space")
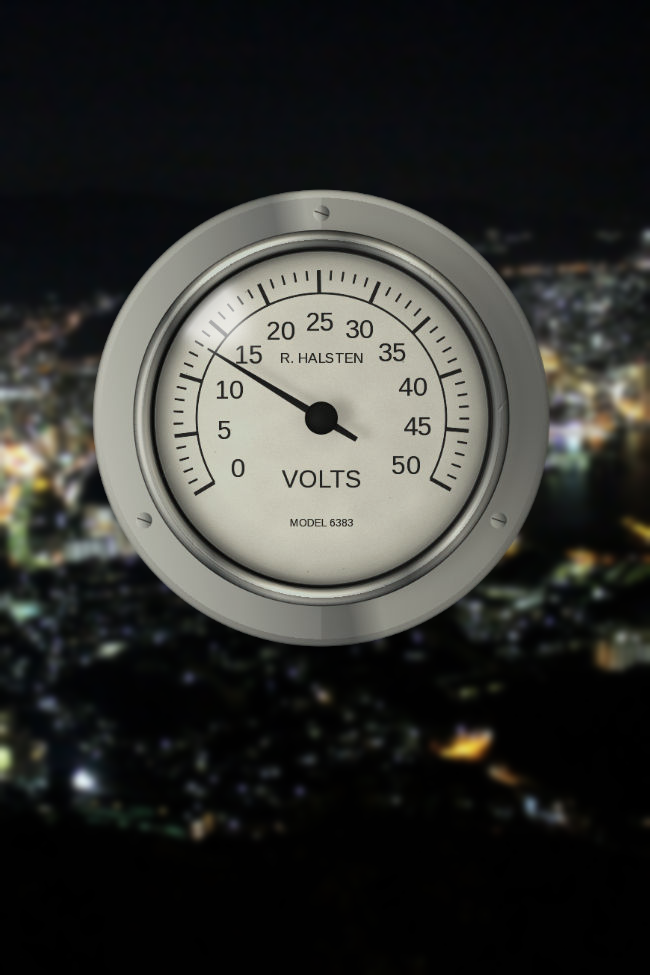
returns 13,V
